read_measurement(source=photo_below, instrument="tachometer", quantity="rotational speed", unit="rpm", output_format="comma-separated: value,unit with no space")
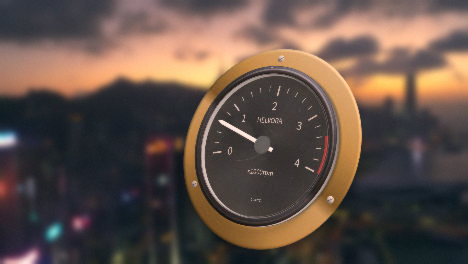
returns 600,rpm
